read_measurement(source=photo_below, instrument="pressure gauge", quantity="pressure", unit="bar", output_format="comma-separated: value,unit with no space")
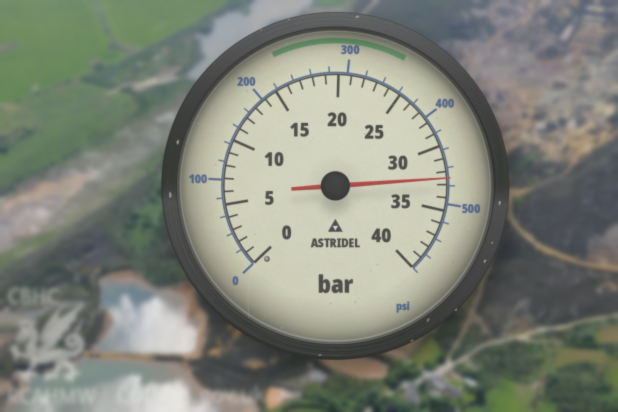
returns 32.5,bar
